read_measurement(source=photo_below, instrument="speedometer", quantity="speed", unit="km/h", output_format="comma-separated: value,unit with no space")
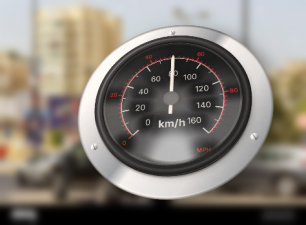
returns 80,km/h
